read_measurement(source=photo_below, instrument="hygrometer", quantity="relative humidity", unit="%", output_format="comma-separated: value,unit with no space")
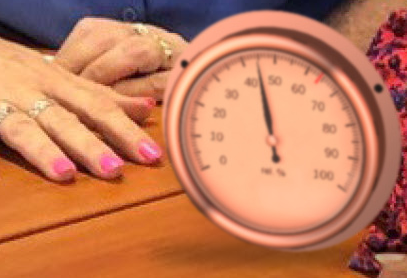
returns 45,%
